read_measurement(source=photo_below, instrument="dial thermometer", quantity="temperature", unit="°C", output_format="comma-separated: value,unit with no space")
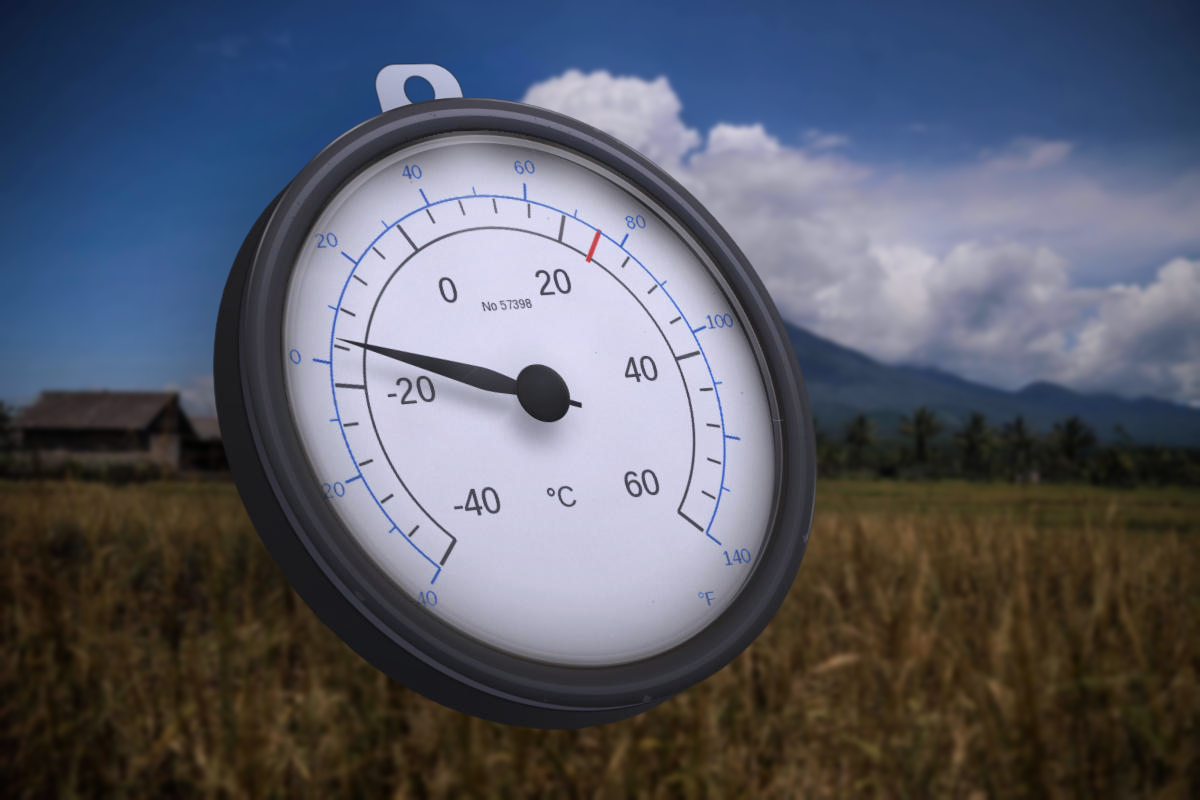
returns -16,°C
